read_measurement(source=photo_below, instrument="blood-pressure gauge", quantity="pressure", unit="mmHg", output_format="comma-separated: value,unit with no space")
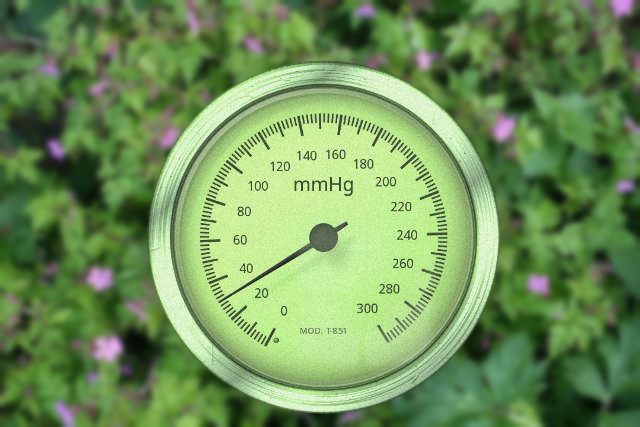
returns 30,mmHg
